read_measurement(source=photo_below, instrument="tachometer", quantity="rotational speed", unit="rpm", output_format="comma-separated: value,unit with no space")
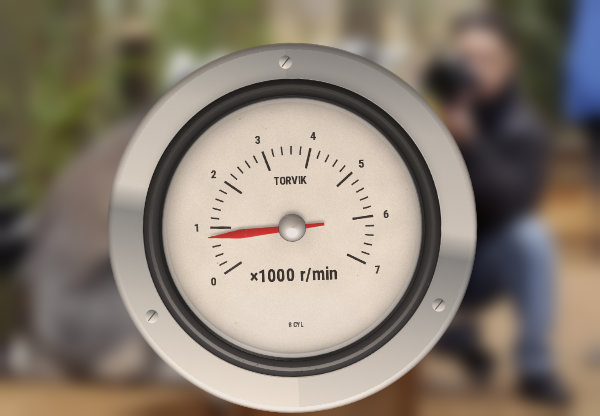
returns 800,rpm
